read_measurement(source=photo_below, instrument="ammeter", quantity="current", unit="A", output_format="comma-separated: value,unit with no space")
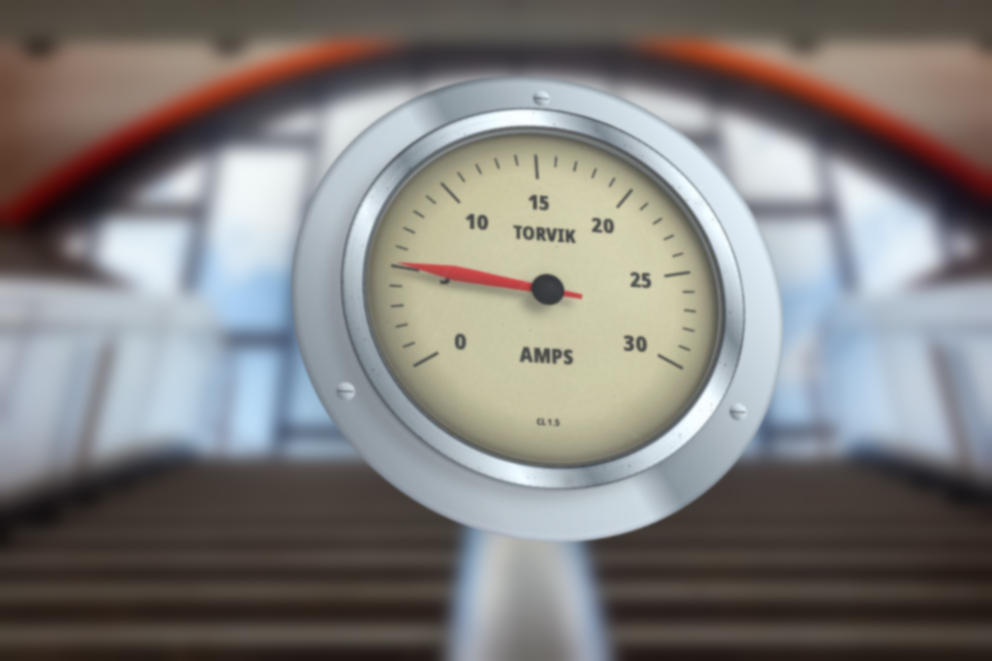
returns 5,A
